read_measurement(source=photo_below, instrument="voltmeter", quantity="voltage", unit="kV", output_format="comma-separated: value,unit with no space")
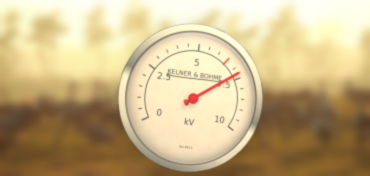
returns 7.25,kV
